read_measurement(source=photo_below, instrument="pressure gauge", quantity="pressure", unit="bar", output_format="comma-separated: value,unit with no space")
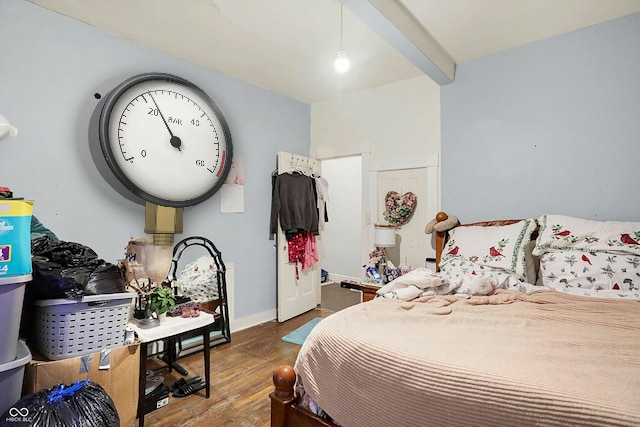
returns 22,bar
